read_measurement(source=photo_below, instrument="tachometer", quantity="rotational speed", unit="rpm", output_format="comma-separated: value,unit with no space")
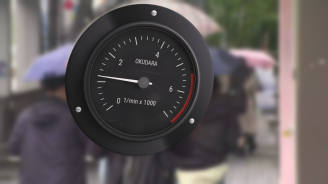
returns 1200,rpm
